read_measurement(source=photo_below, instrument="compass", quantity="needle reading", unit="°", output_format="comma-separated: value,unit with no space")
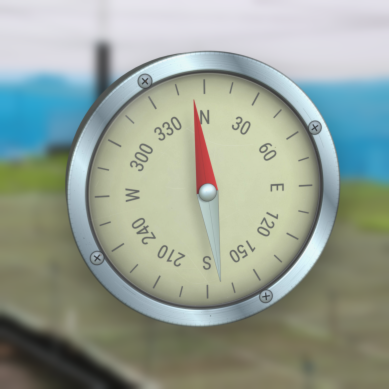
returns 352.5,°
